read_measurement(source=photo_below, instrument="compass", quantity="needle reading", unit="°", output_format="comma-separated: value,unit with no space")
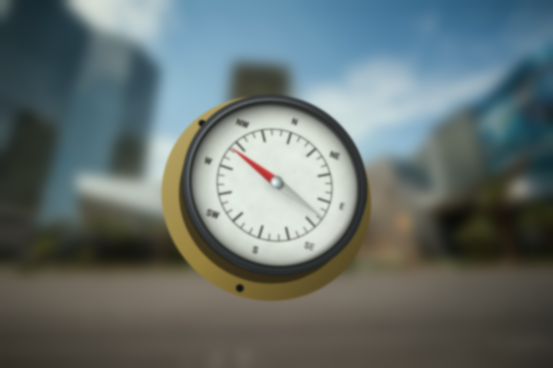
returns 290,°
